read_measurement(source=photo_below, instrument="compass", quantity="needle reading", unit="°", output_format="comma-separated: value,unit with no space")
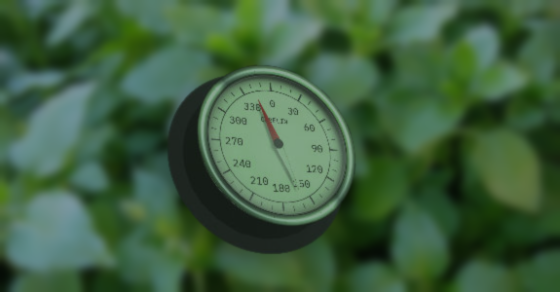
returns 340,°
